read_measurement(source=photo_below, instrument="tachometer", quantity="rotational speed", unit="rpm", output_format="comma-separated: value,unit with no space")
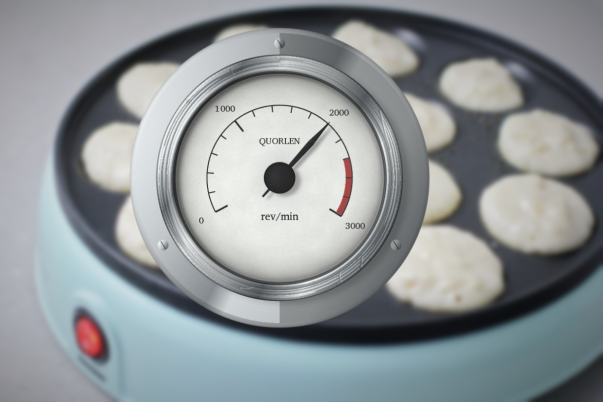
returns 2000,rpm
